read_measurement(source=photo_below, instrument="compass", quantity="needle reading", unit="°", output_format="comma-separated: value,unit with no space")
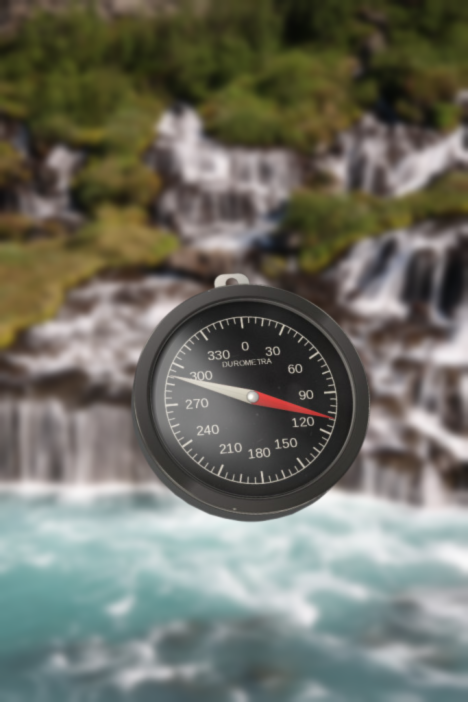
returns 110,°
